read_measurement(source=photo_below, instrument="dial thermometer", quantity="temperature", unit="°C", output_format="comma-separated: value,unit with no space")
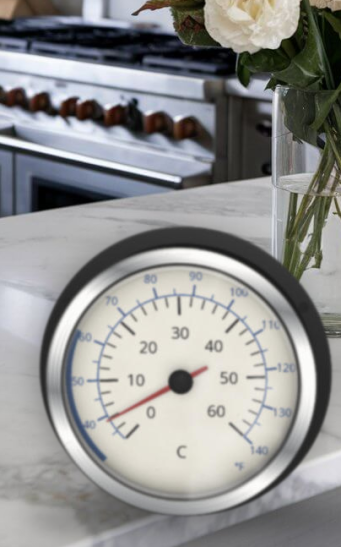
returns 4,°C
